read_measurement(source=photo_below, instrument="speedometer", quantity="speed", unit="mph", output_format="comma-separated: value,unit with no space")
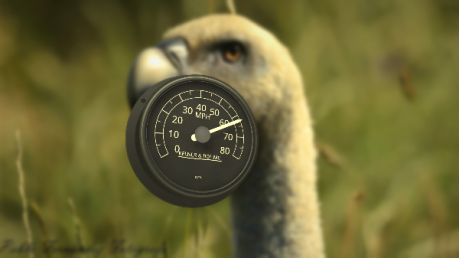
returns 62.5,mph
